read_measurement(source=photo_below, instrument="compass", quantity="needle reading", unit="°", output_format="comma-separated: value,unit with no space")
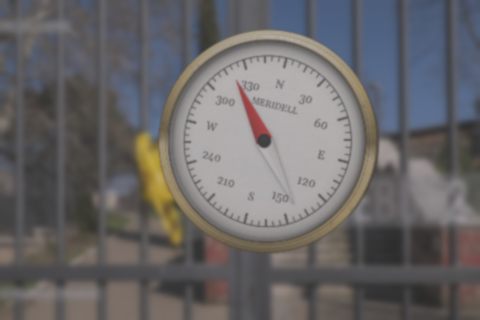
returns 320,°
